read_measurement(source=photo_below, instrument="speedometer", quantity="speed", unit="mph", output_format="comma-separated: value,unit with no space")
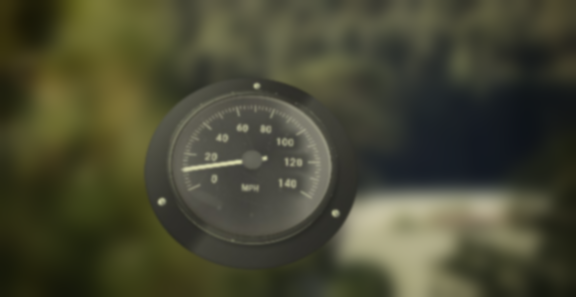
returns 10,mph
